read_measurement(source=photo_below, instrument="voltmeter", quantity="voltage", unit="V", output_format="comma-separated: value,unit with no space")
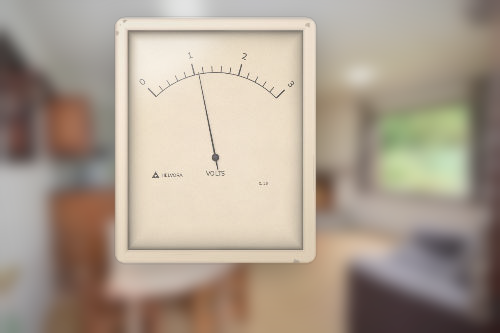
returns 1.1,V
